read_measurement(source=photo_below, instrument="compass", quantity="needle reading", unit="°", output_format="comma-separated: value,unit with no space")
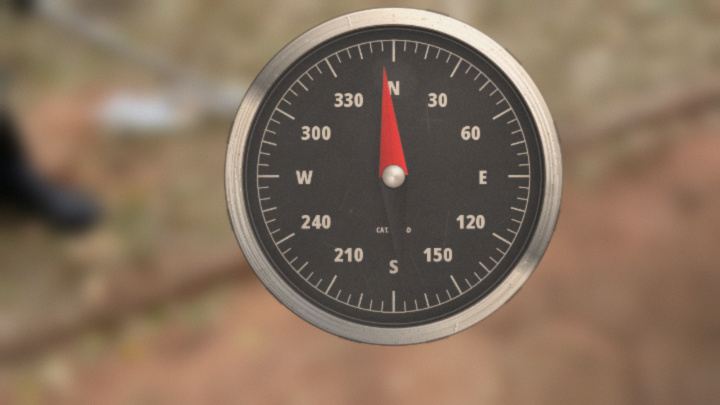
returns 355,°
